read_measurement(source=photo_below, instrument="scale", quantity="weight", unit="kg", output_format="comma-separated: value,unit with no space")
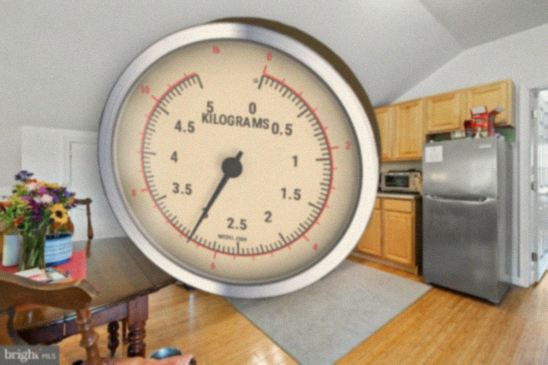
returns 3,kg
